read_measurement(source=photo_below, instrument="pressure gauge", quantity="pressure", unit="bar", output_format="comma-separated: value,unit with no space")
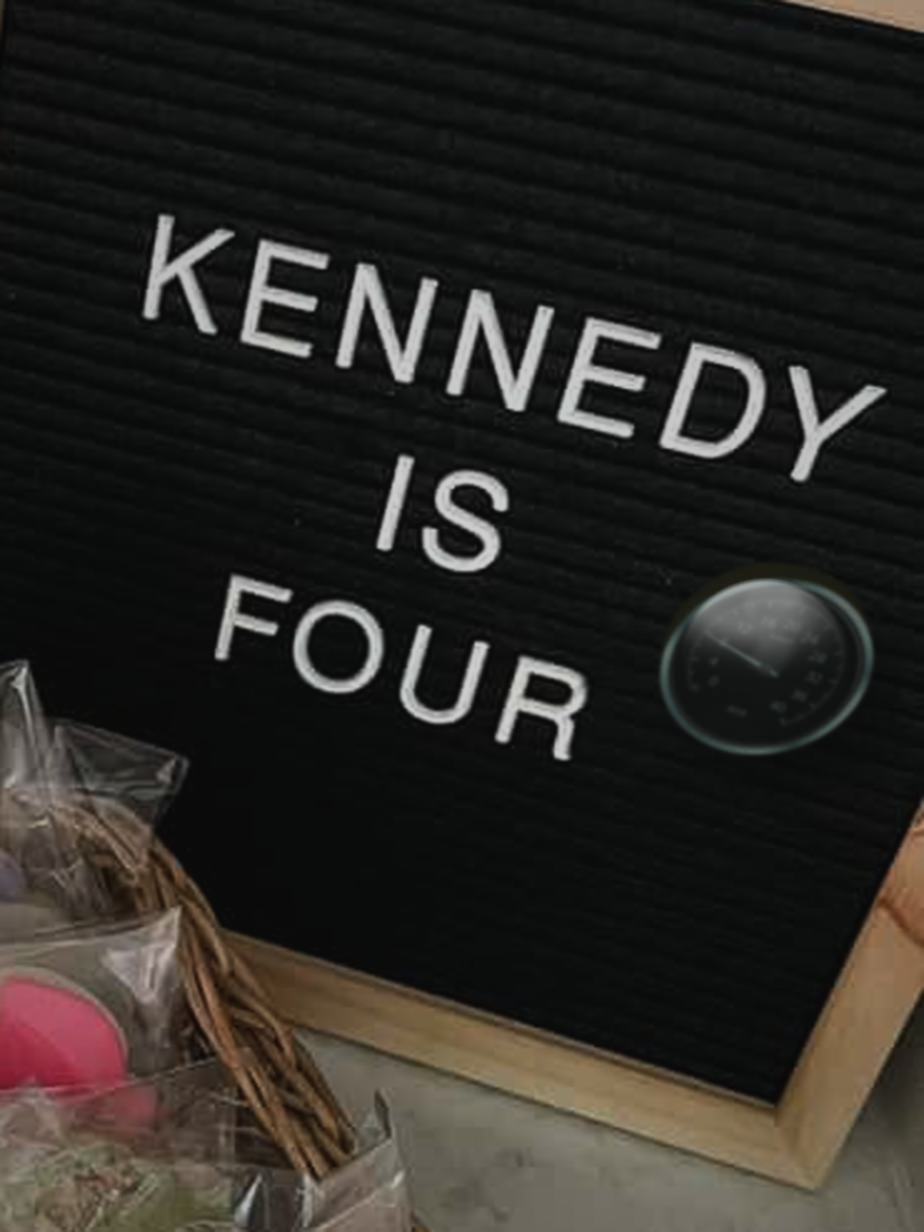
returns 8,bar
